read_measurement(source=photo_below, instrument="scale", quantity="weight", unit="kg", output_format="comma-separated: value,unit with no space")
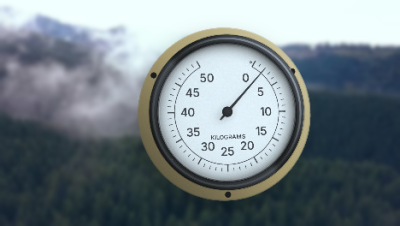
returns 2,kg
